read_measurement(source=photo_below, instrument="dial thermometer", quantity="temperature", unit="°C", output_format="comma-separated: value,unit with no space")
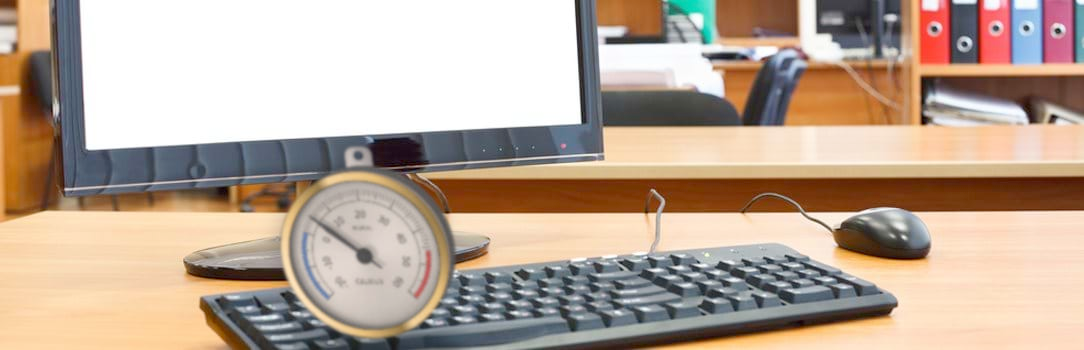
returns 5,°C
